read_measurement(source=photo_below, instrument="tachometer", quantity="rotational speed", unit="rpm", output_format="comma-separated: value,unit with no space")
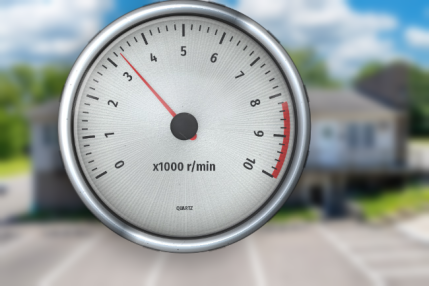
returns 3300,rpm
